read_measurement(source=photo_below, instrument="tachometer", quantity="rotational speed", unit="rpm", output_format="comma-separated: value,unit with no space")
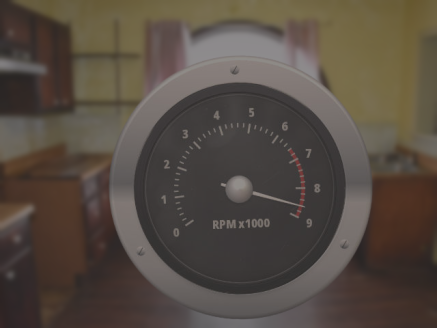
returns 8600,rpm
